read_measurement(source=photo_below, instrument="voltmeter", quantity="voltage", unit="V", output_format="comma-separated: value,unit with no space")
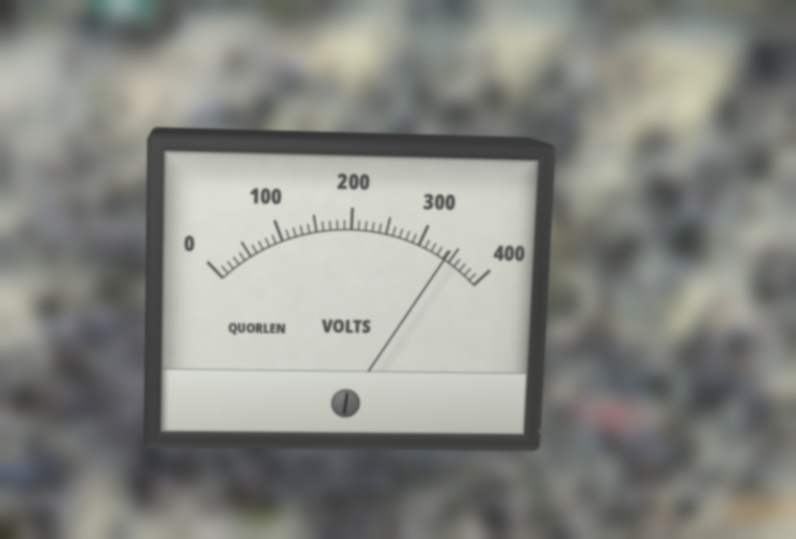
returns 340,V
